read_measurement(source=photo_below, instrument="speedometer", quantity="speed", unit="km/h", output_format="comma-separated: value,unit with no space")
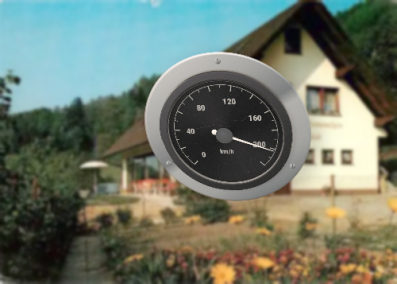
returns 200,km/h
